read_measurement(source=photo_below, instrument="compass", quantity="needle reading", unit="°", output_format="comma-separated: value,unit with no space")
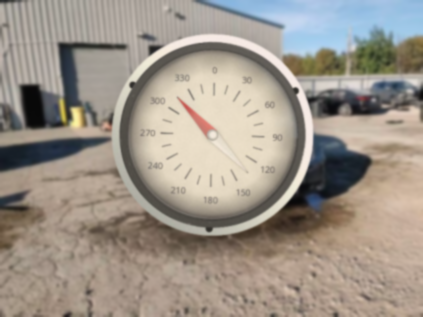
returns 315,°
